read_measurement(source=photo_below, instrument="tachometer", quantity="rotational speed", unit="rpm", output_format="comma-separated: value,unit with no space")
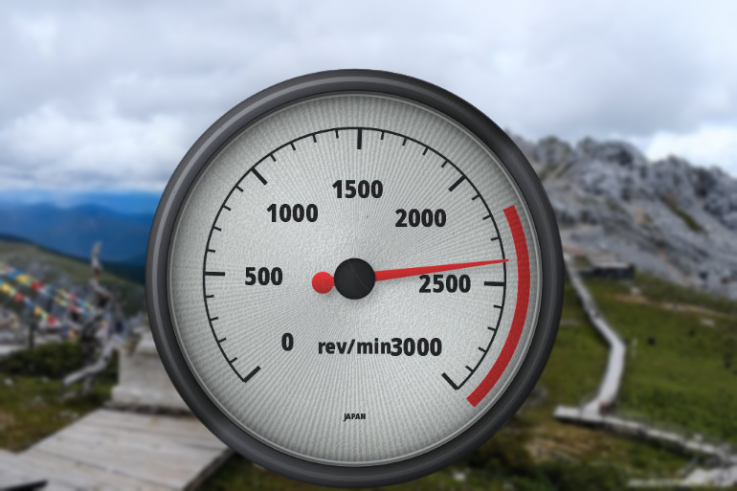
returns 2400,rpm
